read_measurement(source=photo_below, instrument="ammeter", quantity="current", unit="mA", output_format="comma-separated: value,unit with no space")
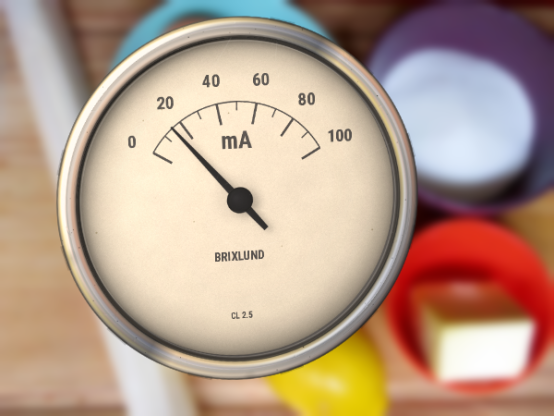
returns 15,mA
